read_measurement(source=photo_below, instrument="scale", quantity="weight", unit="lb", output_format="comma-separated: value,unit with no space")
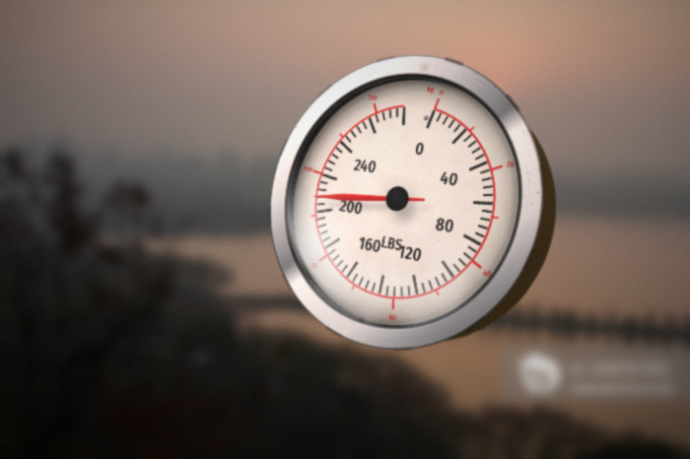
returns 208,lb
